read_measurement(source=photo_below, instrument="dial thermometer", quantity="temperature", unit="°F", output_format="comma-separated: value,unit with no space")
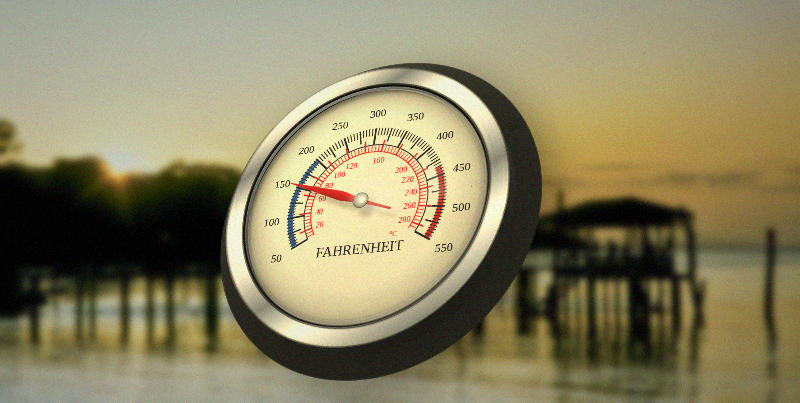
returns 150,°F
